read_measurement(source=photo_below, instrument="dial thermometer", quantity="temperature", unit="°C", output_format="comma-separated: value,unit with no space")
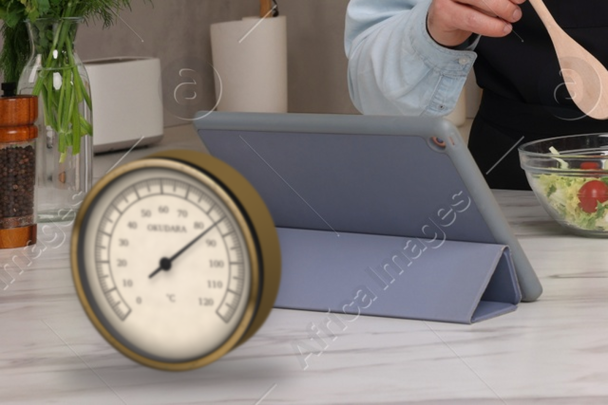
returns 85,°C
